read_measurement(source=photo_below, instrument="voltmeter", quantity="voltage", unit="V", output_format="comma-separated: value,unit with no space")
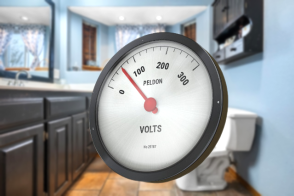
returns 60,V
